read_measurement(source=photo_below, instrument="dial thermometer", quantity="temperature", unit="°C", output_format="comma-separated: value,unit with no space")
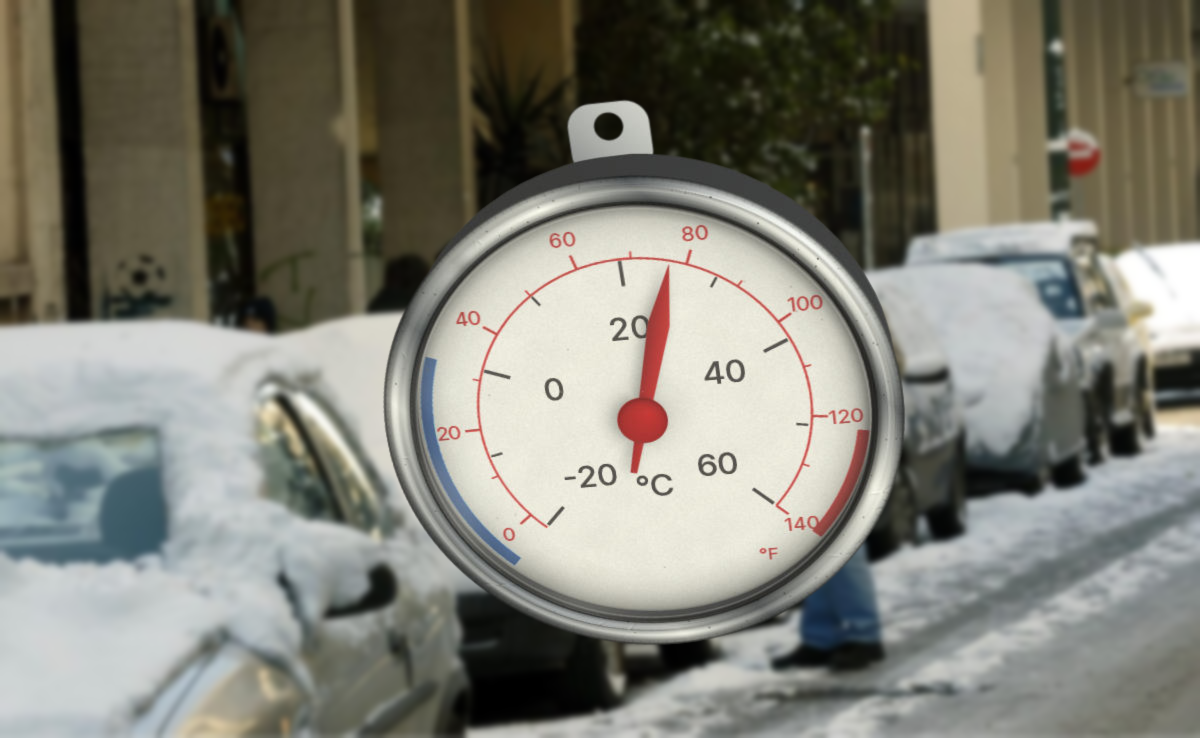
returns 25,°C
